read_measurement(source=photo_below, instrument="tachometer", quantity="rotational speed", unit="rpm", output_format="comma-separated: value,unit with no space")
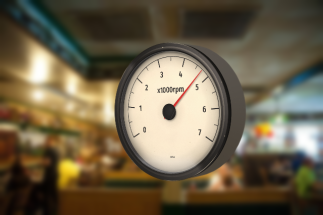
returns 4750,rpm
